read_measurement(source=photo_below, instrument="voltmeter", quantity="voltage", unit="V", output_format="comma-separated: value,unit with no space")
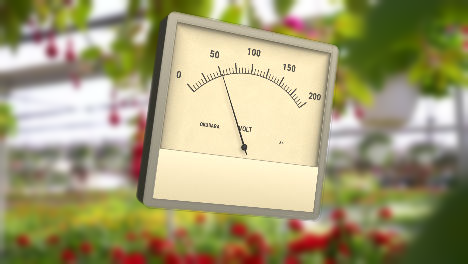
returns 50,V
